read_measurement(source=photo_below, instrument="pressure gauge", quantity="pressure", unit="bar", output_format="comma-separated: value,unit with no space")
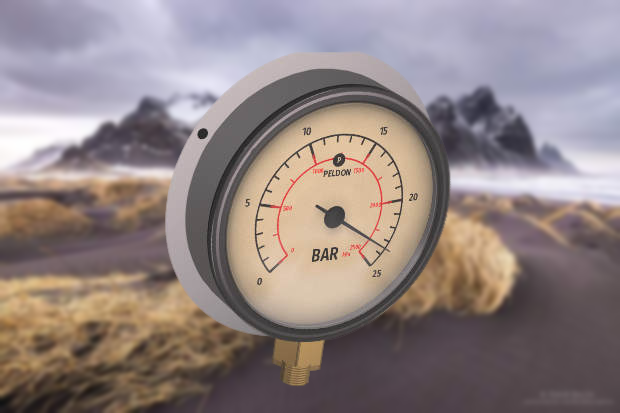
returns 23.5,bar
